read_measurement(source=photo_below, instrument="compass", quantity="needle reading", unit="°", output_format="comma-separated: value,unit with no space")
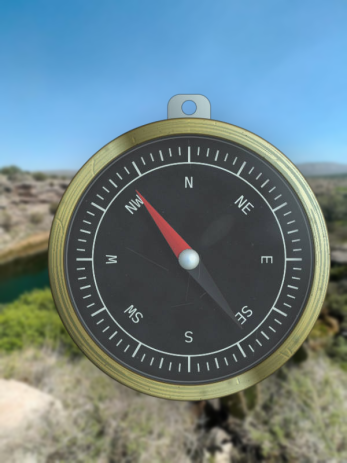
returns 322.5,°
